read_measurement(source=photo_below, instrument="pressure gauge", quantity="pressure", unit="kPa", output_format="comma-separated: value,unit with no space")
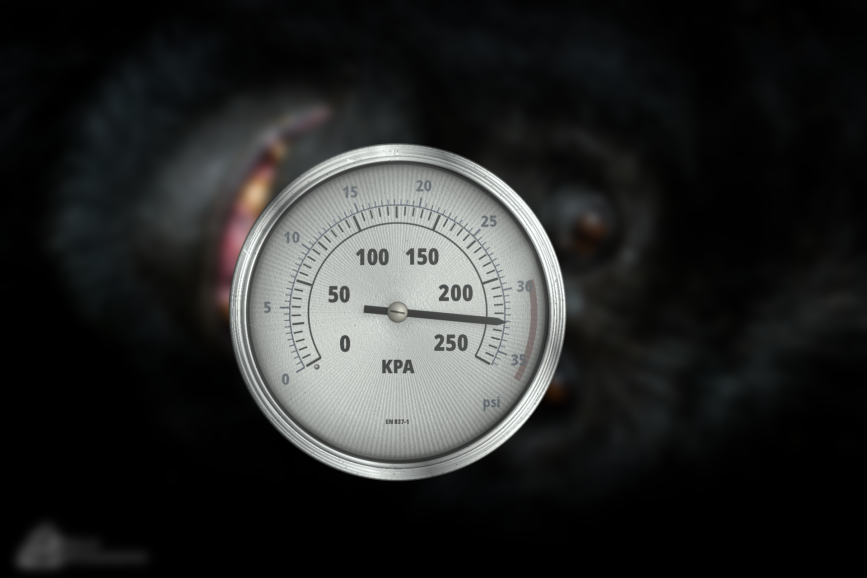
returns 225,kPa
